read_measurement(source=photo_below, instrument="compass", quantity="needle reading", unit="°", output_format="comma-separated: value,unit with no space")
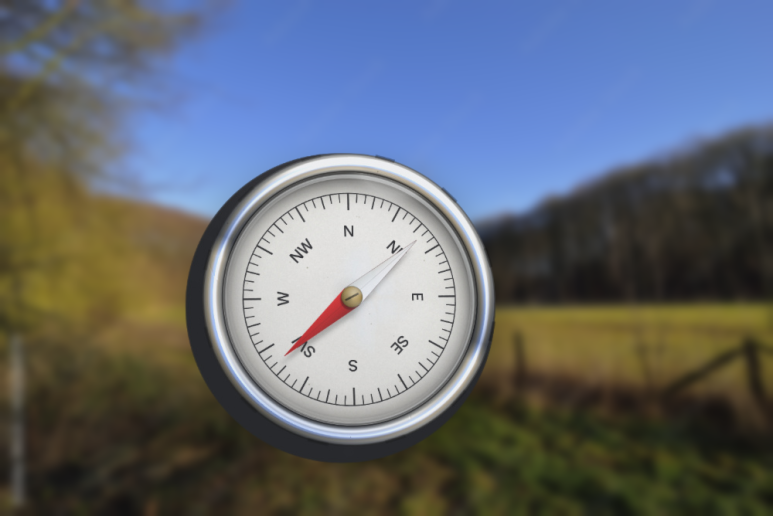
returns 230,°
